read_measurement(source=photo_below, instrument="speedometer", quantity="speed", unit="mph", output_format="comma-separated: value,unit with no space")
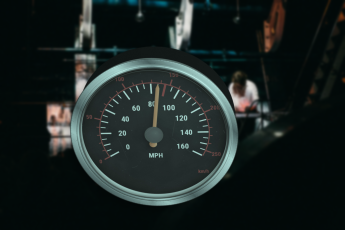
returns 85,mph
